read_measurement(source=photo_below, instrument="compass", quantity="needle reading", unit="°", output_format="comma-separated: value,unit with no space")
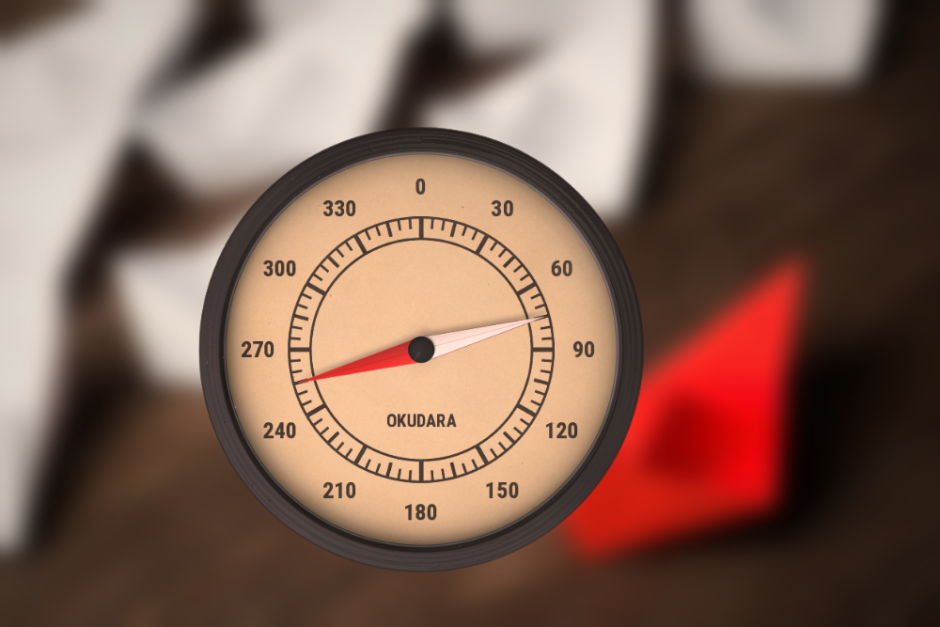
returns 255,°
